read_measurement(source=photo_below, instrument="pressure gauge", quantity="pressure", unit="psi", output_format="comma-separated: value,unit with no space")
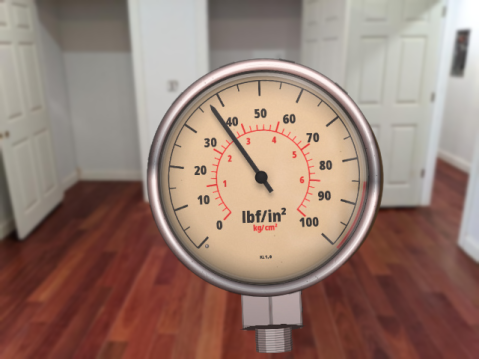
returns 37.5,psi
